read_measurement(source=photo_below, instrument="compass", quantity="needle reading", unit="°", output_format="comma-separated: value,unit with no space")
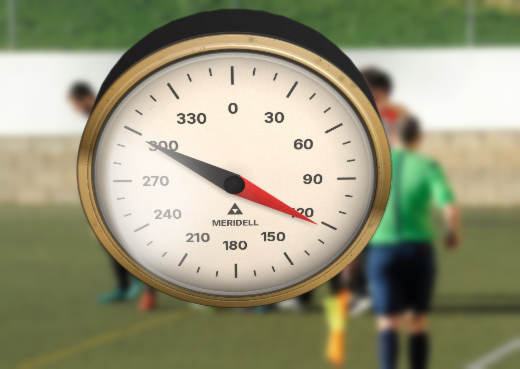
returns 120,°
